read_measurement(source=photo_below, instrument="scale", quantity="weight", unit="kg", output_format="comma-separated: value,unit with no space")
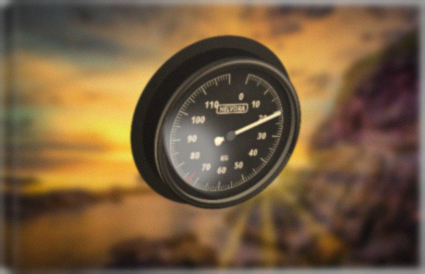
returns 20,kg
